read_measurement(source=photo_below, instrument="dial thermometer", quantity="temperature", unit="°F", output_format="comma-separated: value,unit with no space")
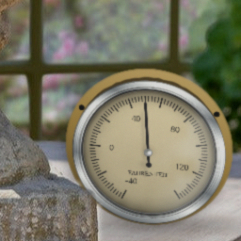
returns 50,°F
